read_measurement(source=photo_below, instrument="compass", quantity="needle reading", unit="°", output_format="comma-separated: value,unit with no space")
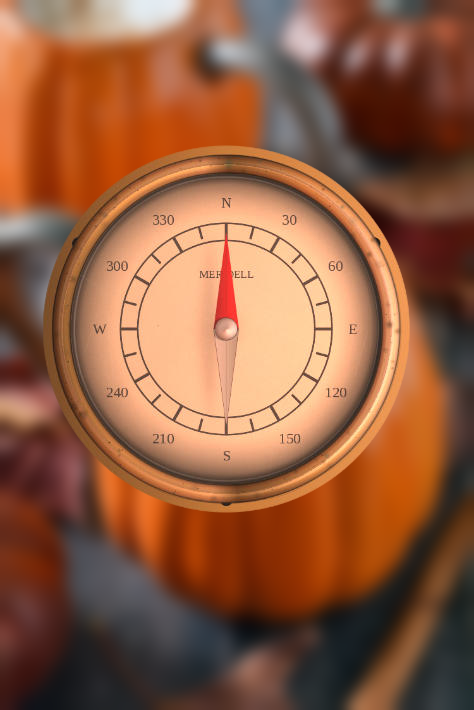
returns 0,°
